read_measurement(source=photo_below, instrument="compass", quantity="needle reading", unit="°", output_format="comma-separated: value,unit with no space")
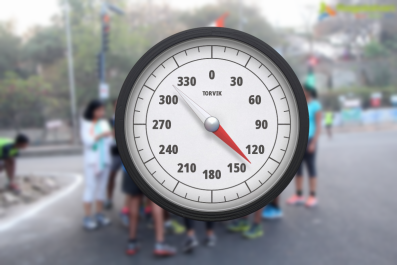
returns 135,°
